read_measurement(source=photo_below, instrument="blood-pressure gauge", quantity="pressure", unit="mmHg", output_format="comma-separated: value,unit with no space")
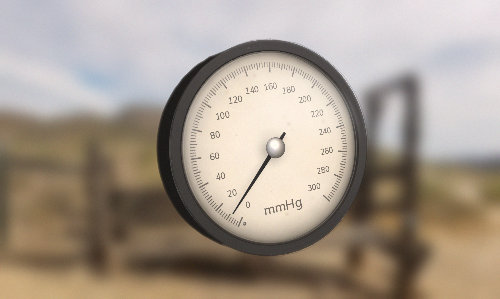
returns 10,mmHg
